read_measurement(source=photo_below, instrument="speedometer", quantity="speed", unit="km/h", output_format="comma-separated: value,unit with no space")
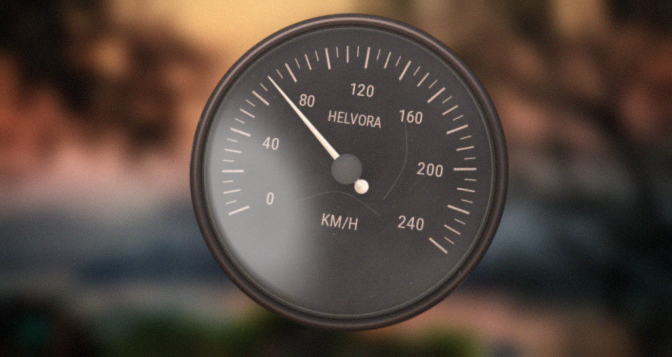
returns 70,km/h
